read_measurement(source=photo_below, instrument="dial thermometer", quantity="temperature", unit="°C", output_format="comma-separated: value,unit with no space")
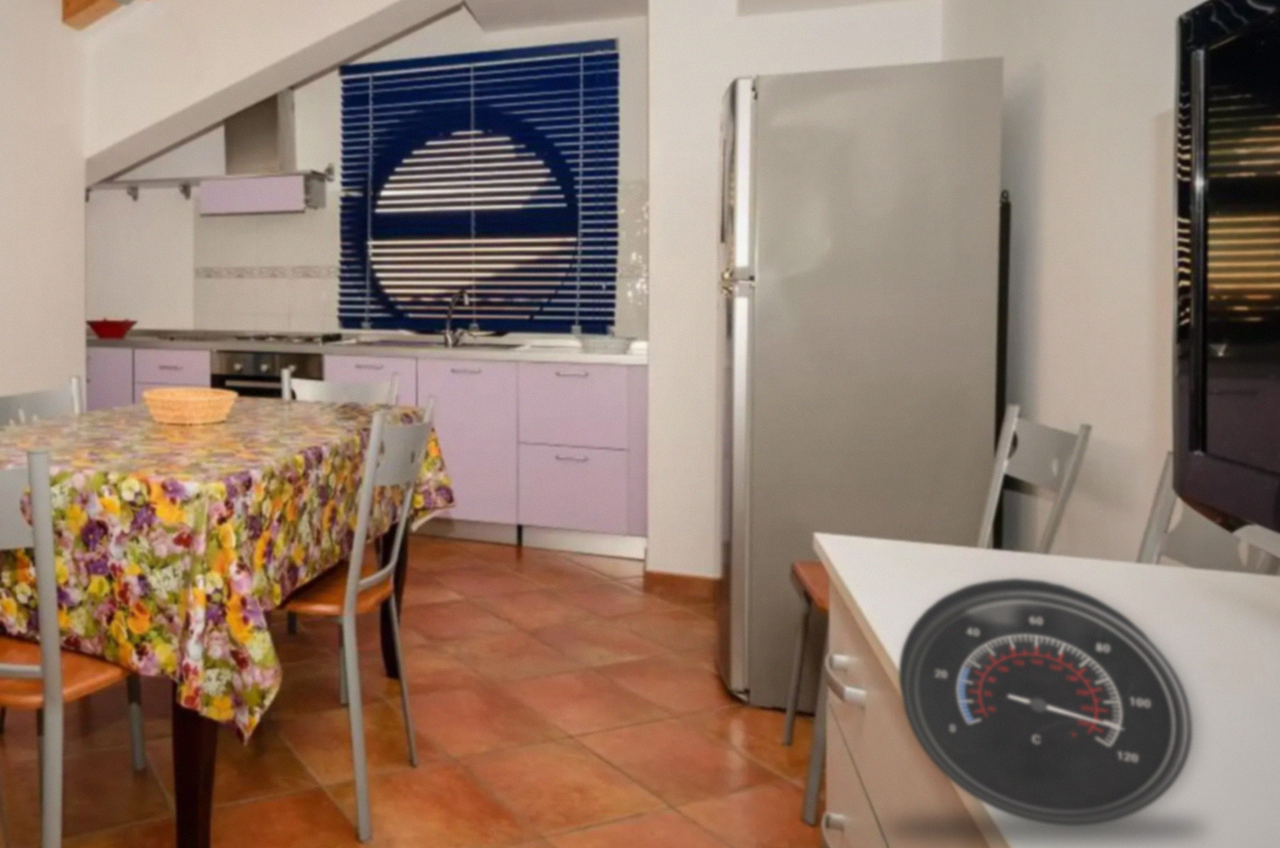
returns 110,°C
